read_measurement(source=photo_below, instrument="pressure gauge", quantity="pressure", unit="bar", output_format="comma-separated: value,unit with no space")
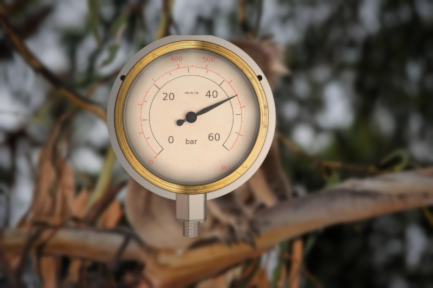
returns 45,bar
